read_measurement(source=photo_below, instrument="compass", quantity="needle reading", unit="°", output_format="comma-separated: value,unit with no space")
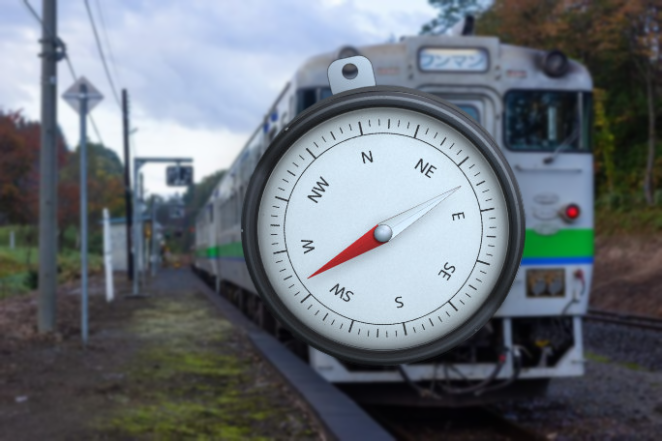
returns 250,°
